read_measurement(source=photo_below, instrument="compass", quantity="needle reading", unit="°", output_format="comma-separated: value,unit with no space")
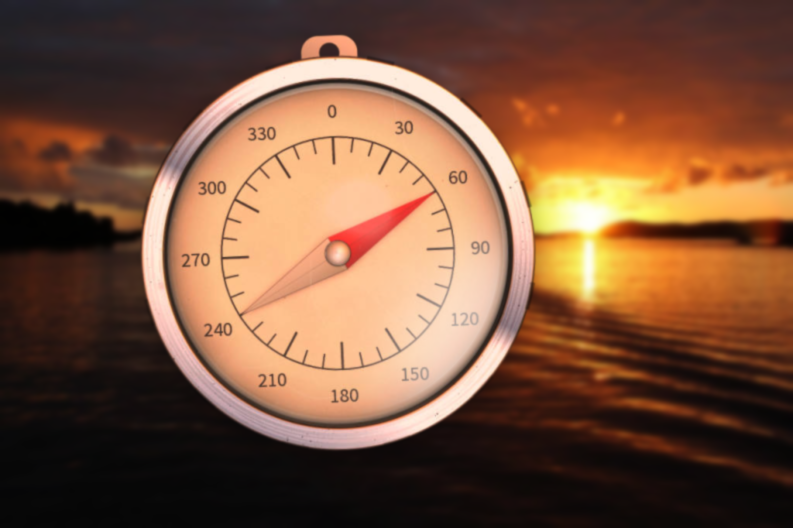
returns 60,°
